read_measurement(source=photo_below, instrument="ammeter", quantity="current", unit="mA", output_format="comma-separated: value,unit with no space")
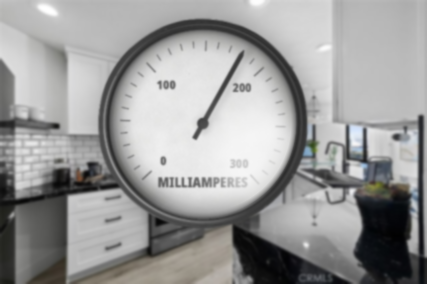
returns 180,mA
